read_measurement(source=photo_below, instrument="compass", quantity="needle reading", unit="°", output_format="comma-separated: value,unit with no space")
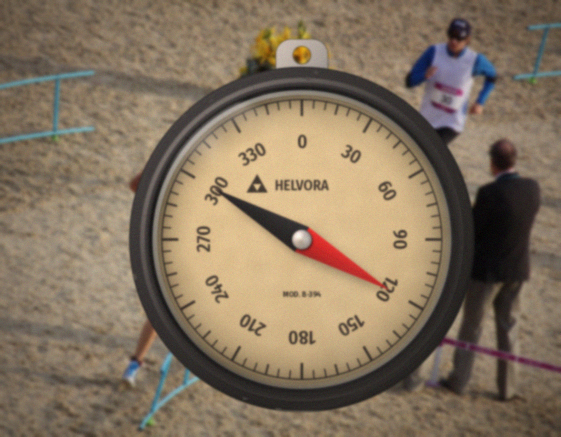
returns 120,°
